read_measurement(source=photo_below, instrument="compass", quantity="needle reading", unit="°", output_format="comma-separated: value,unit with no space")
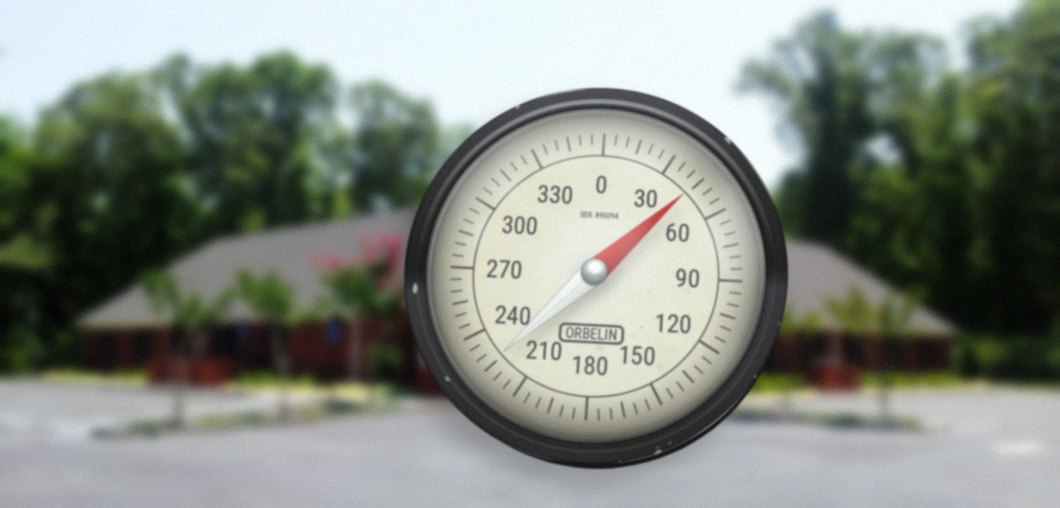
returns 45,°
